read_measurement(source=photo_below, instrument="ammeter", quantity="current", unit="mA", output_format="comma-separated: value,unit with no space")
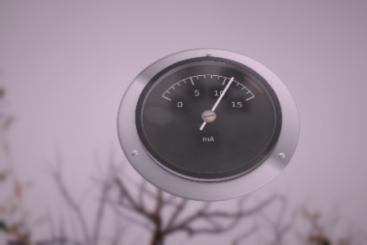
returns 11,mA
